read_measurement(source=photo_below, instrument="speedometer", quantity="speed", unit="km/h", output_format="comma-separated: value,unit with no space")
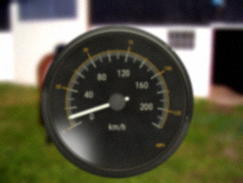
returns 10,km/h
